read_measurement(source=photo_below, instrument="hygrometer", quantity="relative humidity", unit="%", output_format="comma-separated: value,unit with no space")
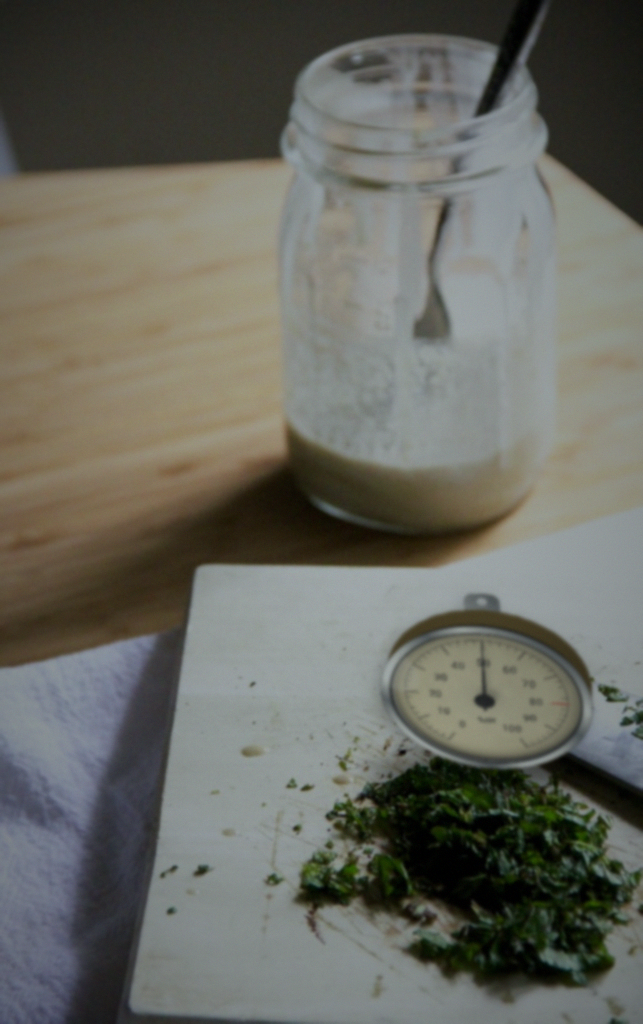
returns 50,%
